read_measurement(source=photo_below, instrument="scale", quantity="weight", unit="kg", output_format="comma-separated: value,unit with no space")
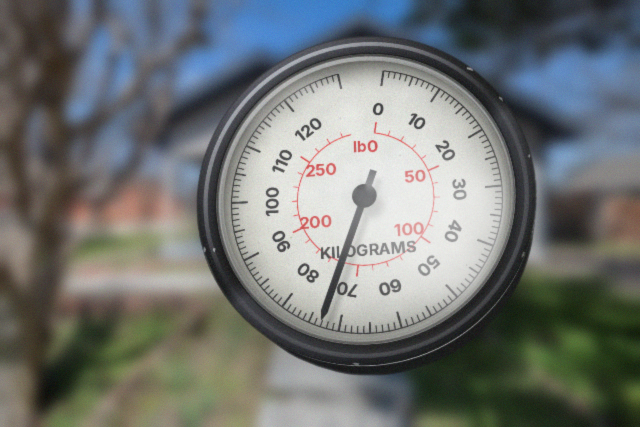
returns 73,kg
